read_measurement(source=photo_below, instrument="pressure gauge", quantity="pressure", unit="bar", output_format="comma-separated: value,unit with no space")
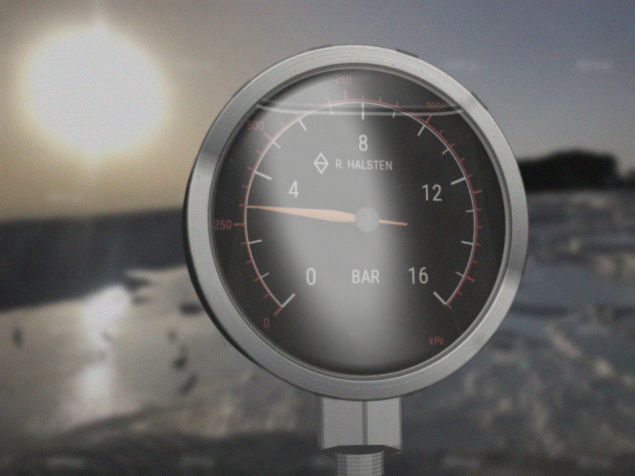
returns 3,bar
